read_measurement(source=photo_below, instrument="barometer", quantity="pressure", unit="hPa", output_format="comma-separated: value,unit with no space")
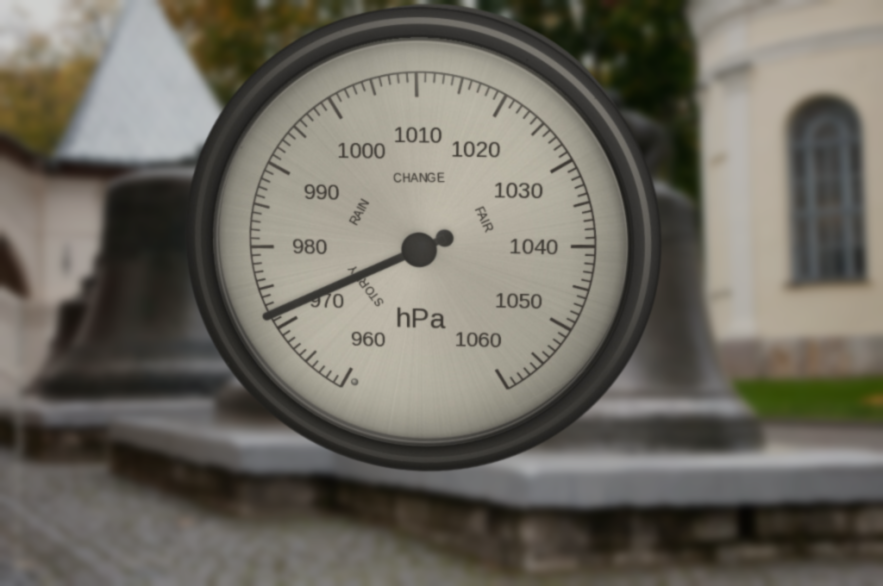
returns 972,hPa
